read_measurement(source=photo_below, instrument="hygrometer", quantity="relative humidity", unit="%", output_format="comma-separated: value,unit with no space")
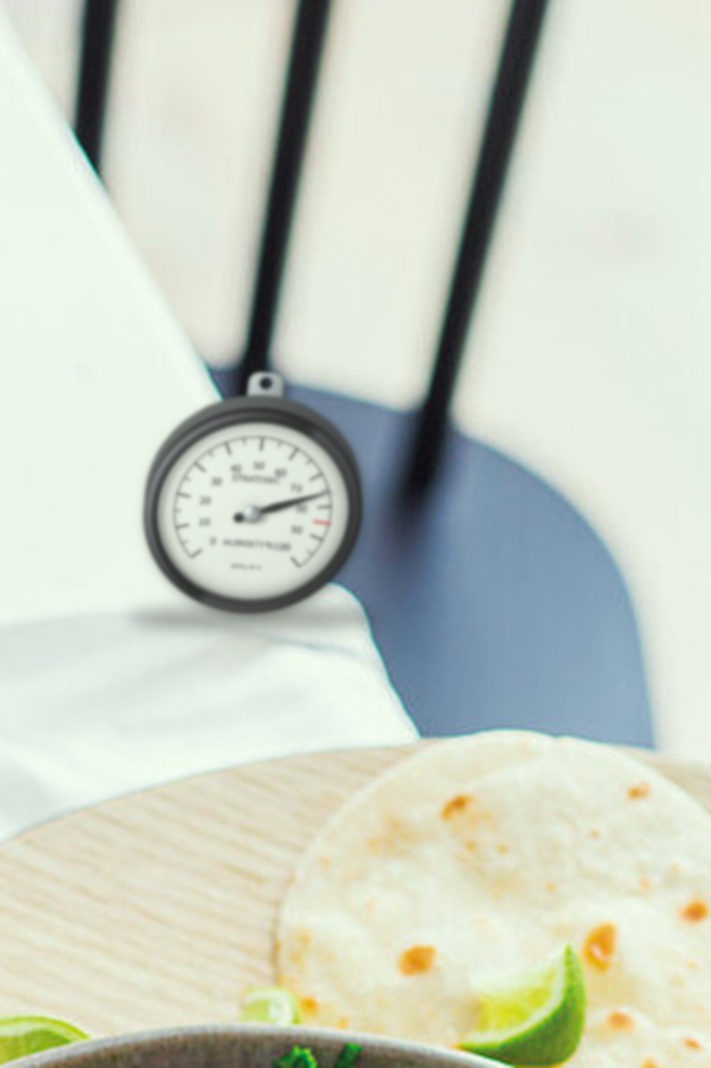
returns 75,%
